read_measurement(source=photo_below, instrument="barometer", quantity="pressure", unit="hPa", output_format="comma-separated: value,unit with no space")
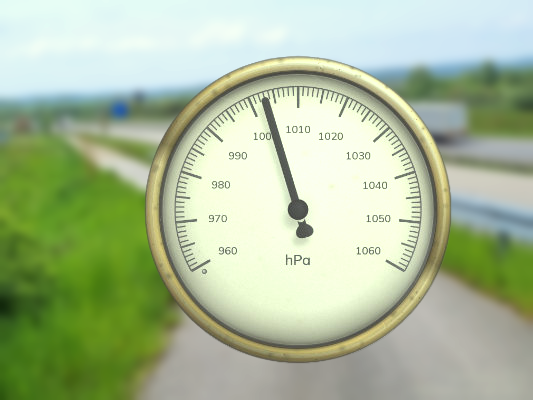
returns 1003,hPa
